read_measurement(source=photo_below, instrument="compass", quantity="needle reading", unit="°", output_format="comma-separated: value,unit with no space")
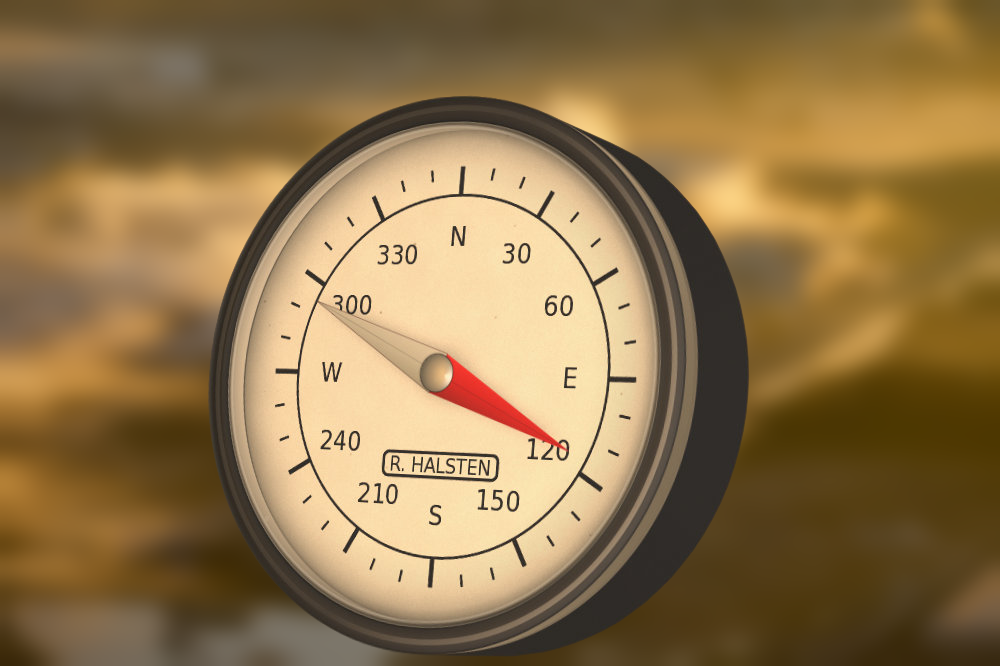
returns 115,°
